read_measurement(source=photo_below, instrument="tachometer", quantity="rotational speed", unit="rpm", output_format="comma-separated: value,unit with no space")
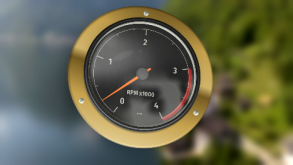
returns 250,rpm
